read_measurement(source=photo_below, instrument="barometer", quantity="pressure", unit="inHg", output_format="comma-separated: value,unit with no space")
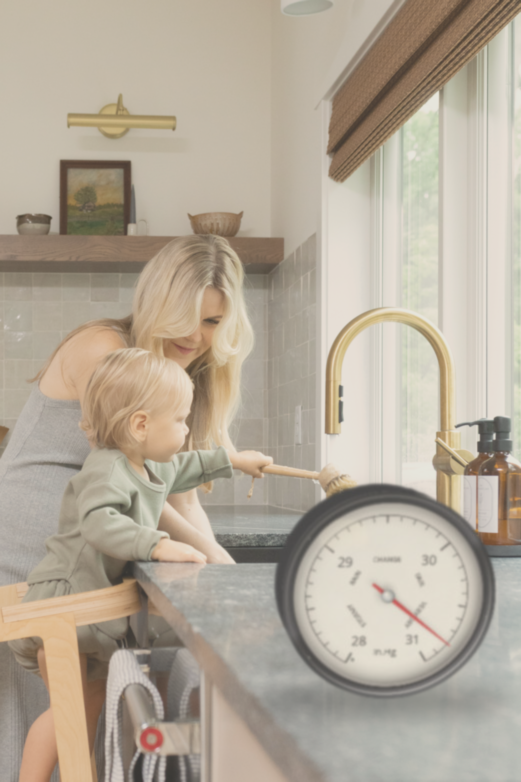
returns 30.8,inHg
